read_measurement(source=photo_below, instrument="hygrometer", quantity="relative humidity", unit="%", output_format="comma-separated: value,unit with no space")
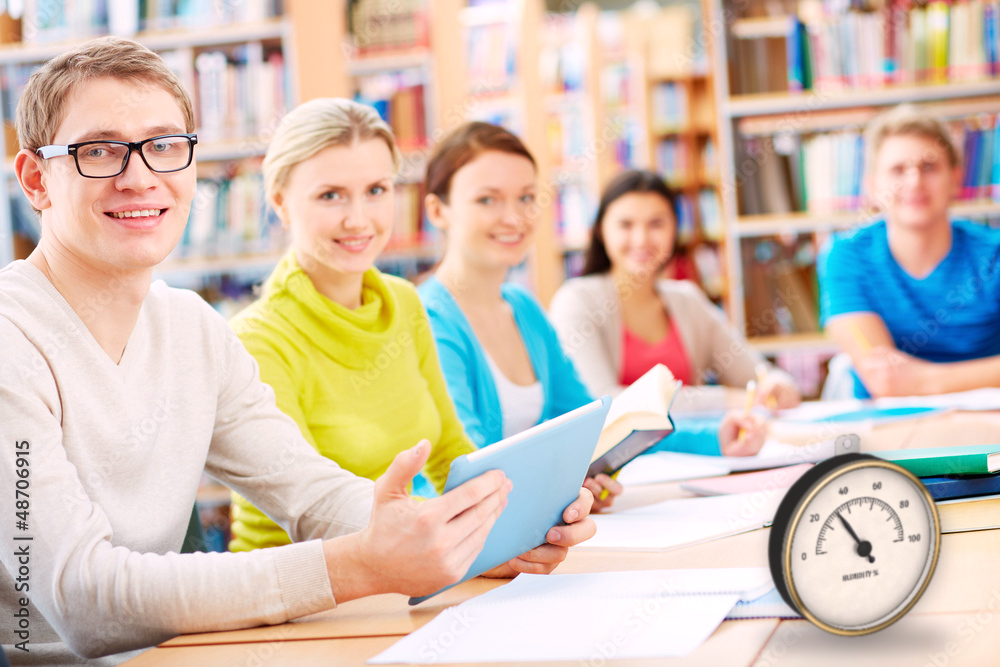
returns 30,%
